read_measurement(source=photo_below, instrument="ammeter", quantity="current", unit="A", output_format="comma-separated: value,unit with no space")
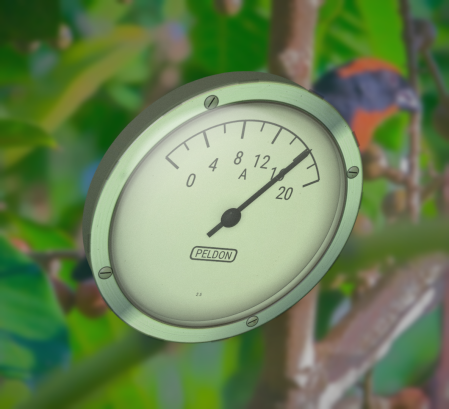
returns 16,A
